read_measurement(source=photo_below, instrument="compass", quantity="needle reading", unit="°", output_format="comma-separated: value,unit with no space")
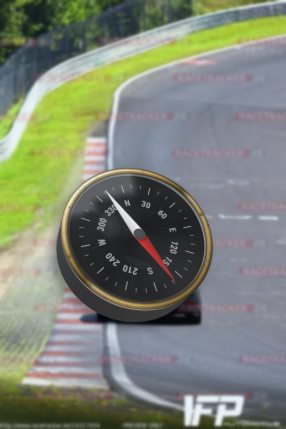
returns 160,°
